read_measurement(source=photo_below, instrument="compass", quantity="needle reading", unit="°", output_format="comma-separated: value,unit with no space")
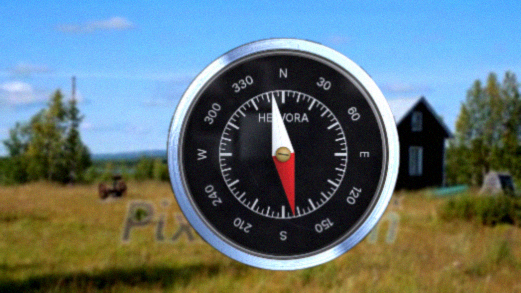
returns 170,°
